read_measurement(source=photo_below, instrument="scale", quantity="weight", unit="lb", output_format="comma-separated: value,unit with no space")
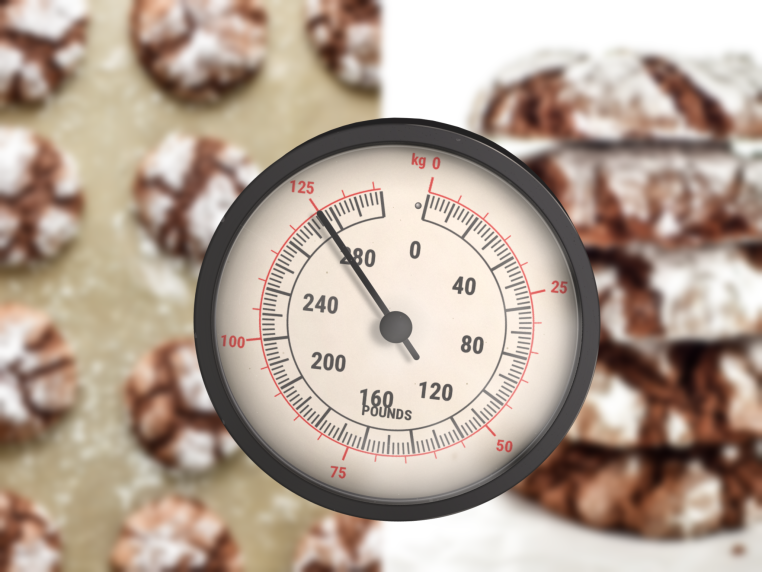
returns 276,lb
